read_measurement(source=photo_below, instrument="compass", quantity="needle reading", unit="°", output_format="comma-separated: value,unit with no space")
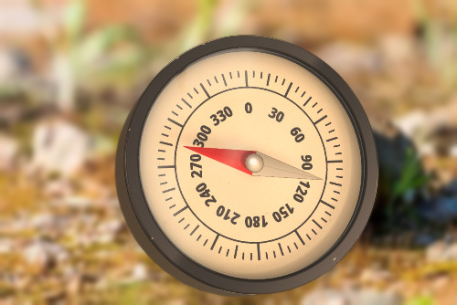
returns 285,°
